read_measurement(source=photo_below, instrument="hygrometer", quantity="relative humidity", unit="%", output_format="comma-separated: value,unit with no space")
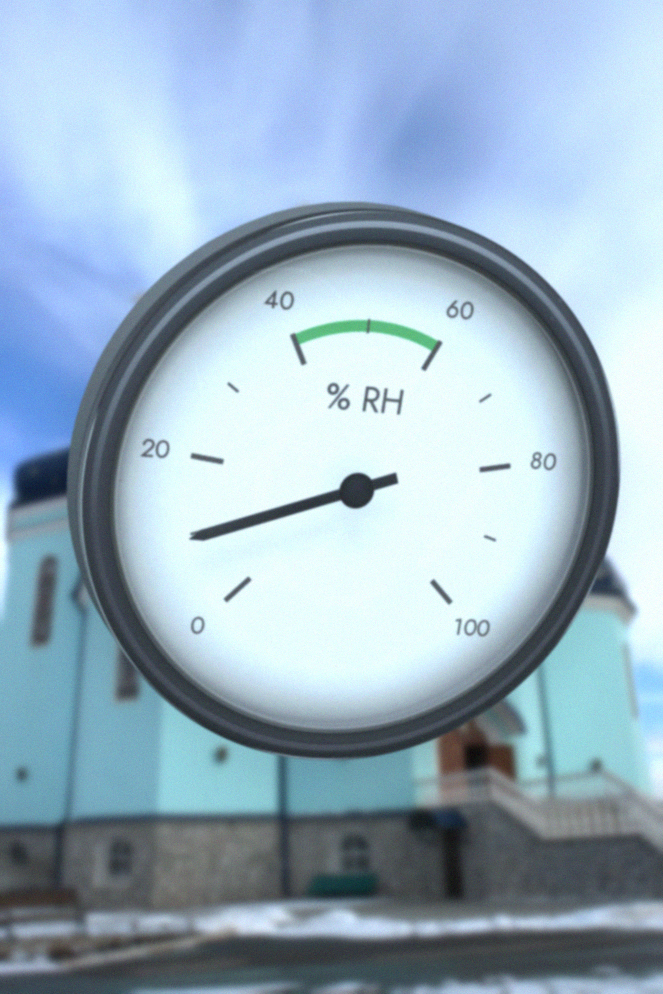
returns 10,%
